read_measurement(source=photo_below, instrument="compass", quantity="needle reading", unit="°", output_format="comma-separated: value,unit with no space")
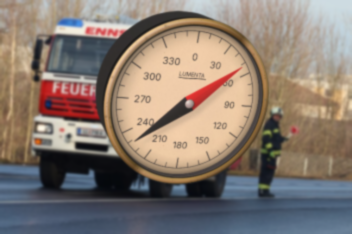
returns 50,°
